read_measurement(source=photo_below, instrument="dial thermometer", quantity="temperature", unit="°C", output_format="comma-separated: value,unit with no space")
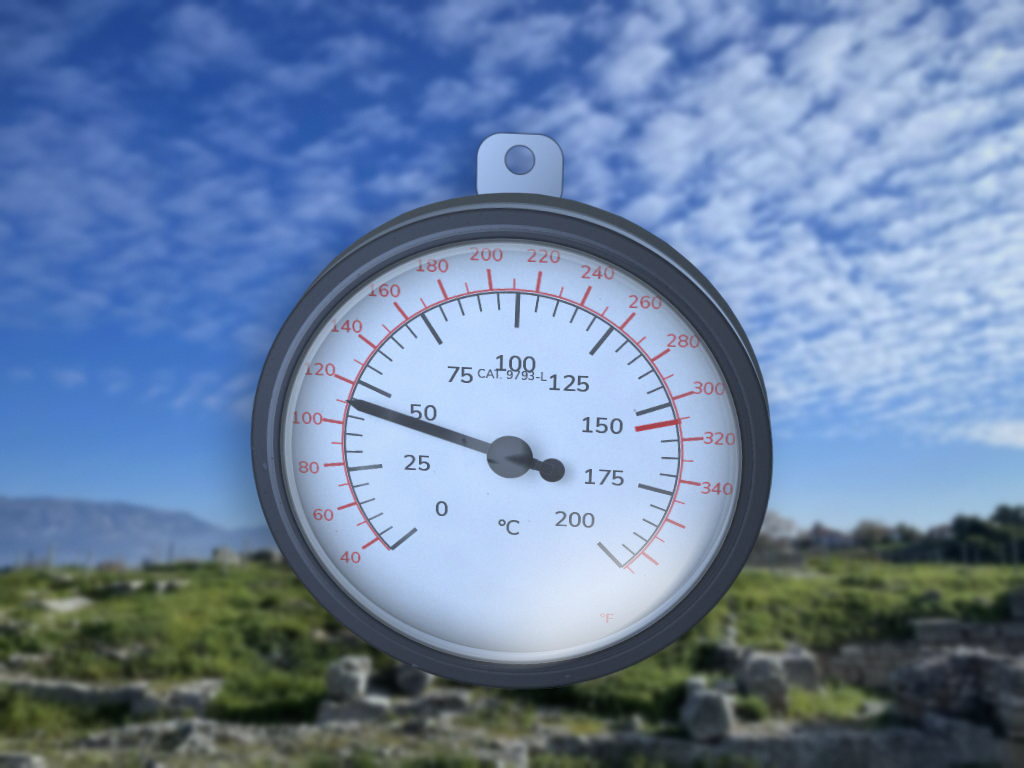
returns 45,°C
